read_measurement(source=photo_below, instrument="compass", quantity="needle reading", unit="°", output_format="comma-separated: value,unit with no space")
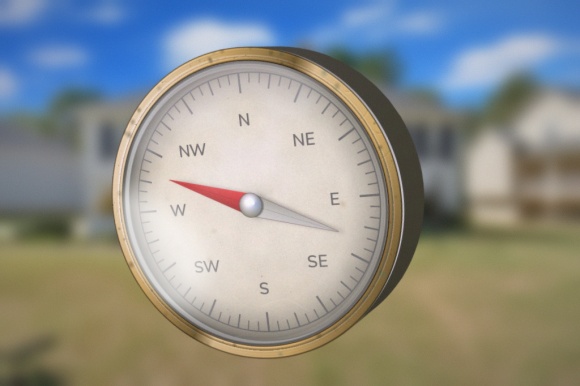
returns 290,°
